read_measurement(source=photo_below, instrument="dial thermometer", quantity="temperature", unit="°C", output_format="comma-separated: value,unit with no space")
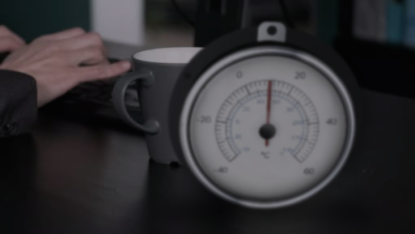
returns 10,°C
